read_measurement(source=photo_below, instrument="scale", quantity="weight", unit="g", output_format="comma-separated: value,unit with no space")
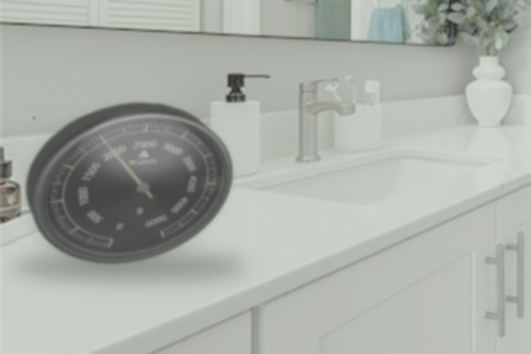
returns 2000,g
